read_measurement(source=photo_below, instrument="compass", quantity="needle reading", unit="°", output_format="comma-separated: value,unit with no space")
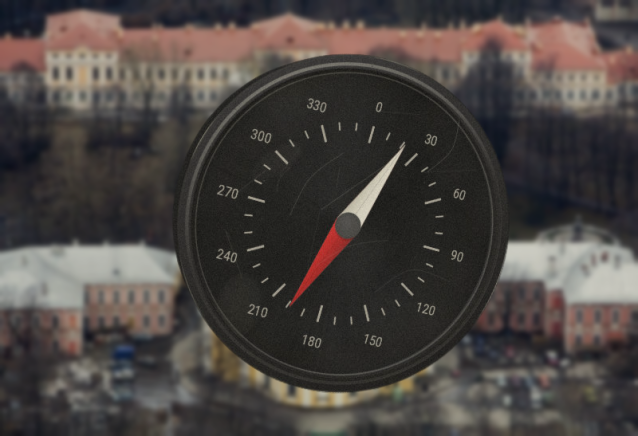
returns 200,°
